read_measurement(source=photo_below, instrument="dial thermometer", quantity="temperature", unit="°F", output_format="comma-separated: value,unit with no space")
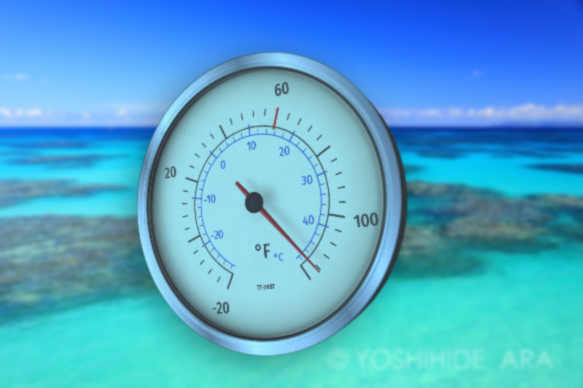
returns 116,°F
